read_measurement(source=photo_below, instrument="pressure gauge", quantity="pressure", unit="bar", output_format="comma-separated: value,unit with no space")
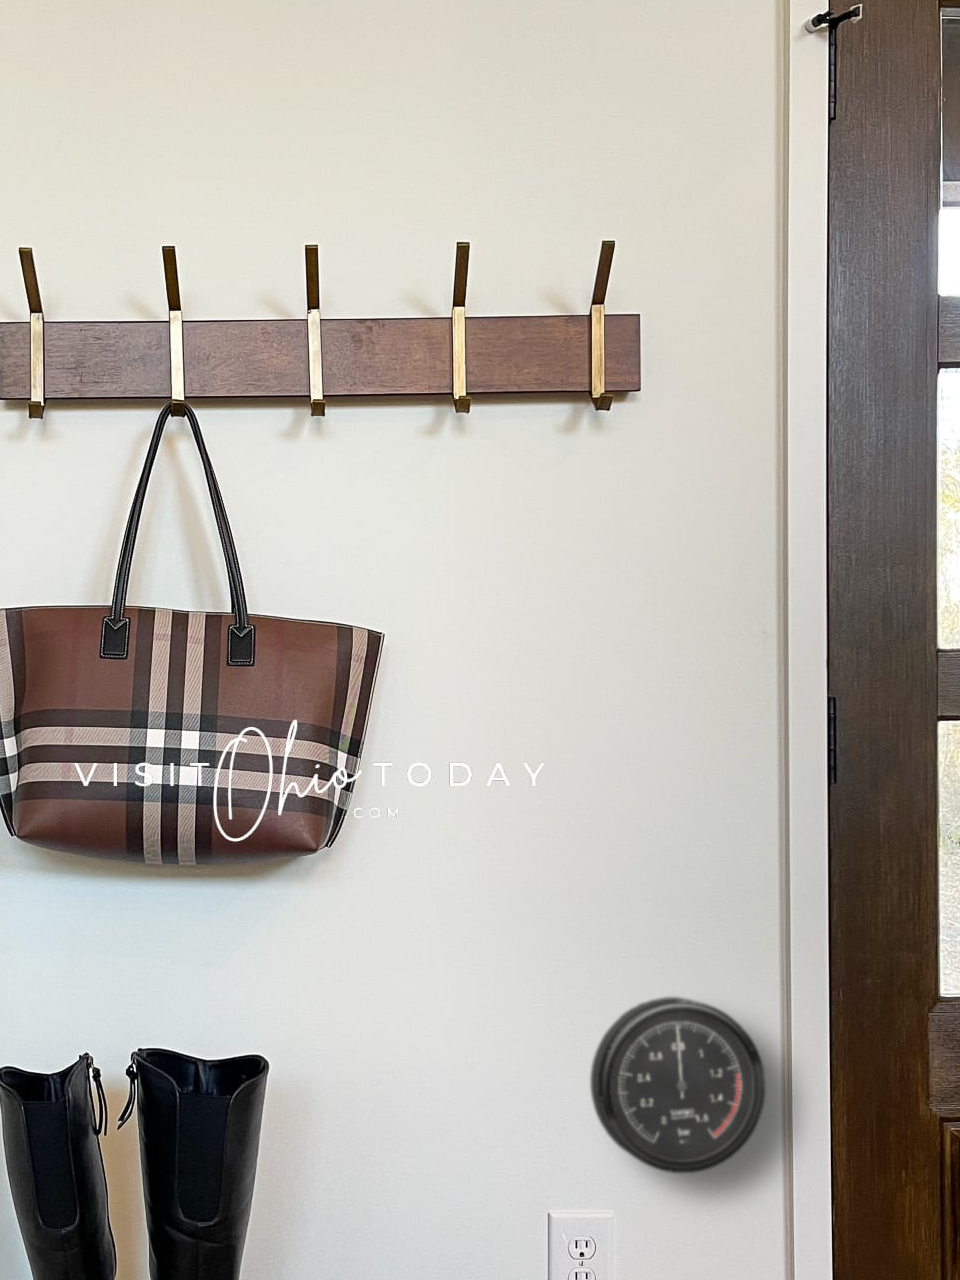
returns 0.8,bar
